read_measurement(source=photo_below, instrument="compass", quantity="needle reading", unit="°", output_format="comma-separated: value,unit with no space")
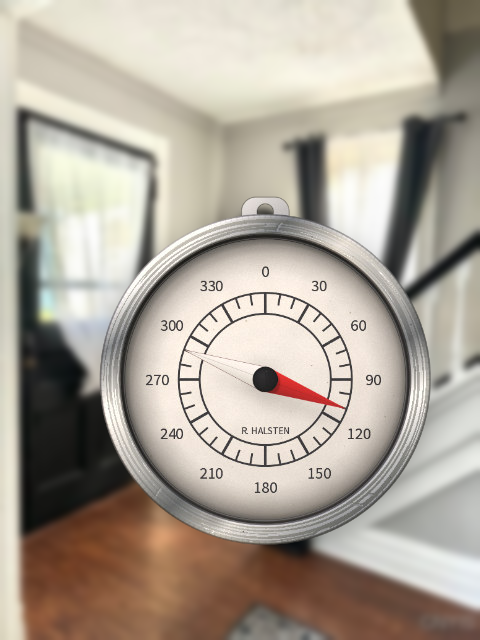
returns 110,°
